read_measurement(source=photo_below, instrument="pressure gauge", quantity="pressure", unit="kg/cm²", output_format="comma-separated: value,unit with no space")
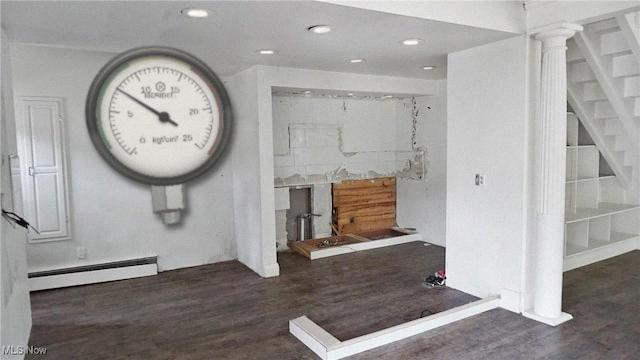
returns 7.5,kg/cm²
